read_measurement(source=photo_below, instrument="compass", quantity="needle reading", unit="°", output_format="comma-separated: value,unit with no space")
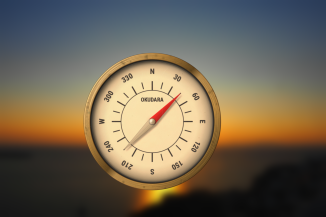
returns 45,°
